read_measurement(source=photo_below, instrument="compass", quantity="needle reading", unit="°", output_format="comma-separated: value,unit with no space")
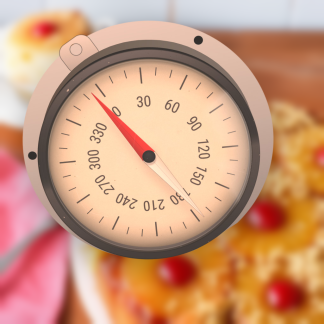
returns 355,°
